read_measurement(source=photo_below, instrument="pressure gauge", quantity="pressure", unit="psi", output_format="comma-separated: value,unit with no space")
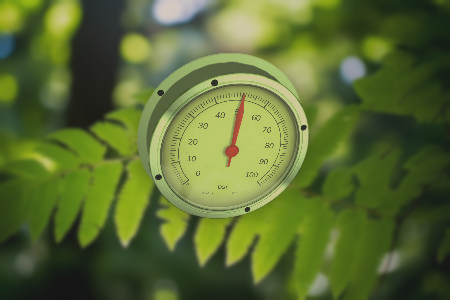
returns 50,psi
